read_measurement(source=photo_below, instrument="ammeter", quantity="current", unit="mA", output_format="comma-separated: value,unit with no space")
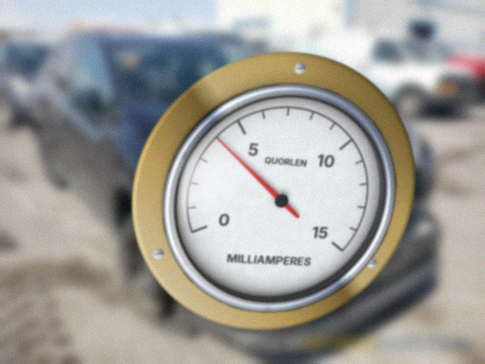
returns 4,mA
